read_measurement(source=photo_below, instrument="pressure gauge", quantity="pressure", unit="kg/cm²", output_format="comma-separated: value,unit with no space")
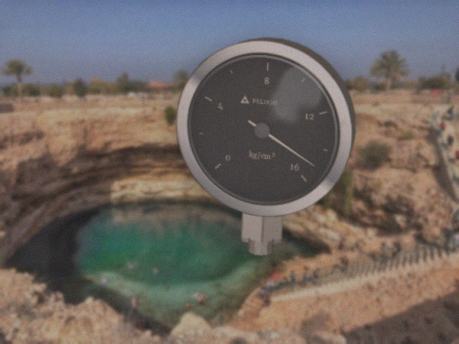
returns 15,kg/cm²
